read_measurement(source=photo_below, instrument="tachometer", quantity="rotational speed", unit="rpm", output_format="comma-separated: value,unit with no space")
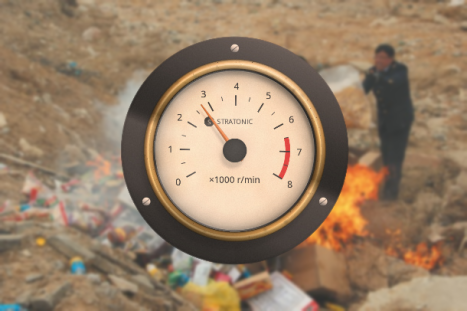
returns 2750,rpm
